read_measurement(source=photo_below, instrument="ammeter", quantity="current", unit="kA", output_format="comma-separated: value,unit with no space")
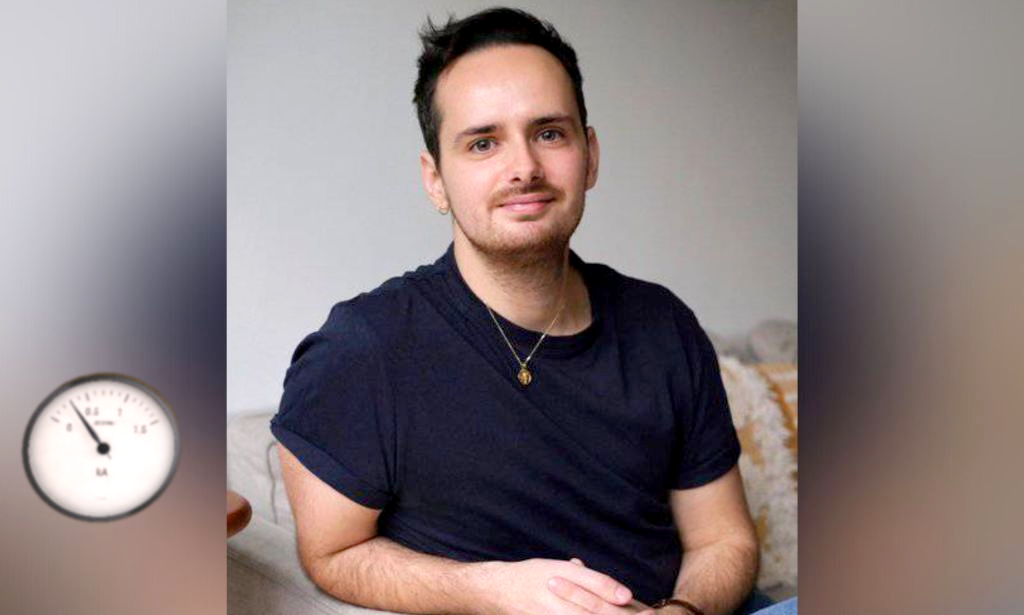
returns 0.3,kA
